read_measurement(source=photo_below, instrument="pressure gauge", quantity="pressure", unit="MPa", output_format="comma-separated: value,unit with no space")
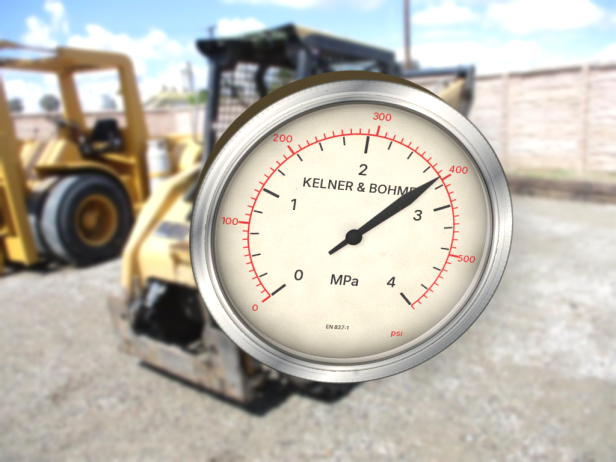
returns 2.7,MPa
